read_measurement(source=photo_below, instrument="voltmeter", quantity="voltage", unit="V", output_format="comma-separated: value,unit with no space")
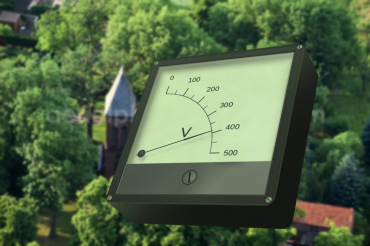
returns 400,V
